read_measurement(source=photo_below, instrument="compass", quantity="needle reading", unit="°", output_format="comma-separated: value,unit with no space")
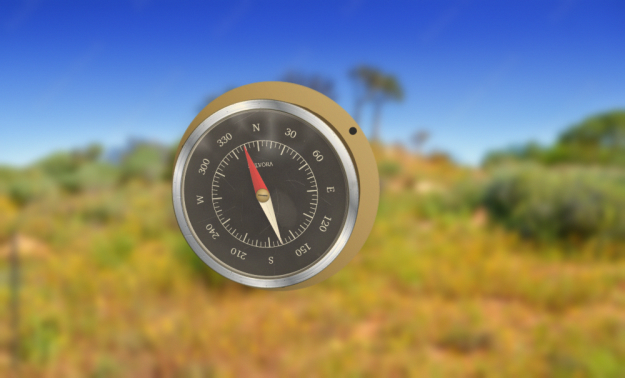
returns 345,°
